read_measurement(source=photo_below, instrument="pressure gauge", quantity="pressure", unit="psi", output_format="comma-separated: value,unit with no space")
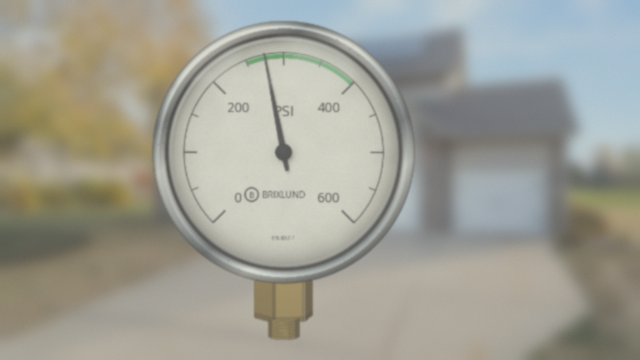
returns 275,psi
